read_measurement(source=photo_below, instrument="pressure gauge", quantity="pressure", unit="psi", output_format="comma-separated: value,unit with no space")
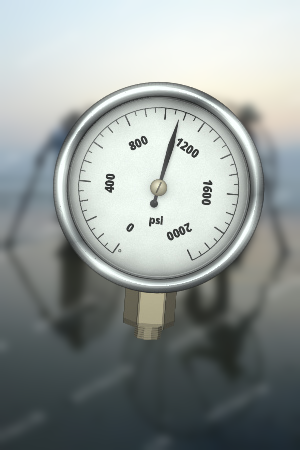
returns 1075,psi
